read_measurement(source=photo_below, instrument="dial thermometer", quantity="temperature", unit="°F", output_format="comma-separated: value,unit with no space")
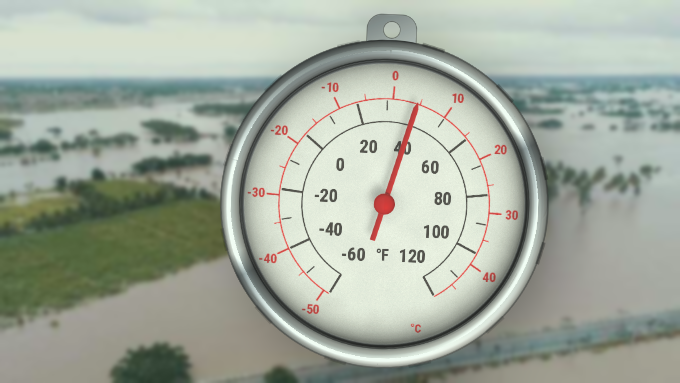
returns 40,°F
